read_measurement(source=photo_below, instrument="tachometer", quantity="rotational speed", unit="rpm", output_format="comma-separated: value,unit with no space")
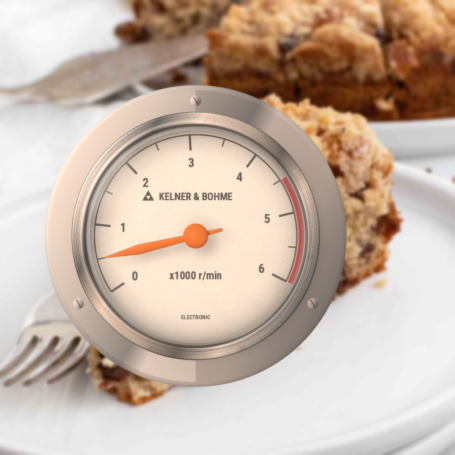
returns 500,rpm
